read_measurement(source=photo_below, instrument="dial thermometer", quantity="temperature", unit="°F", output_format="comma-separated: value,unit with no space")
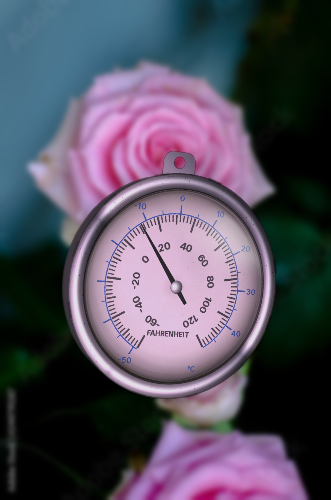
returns 10,°F
